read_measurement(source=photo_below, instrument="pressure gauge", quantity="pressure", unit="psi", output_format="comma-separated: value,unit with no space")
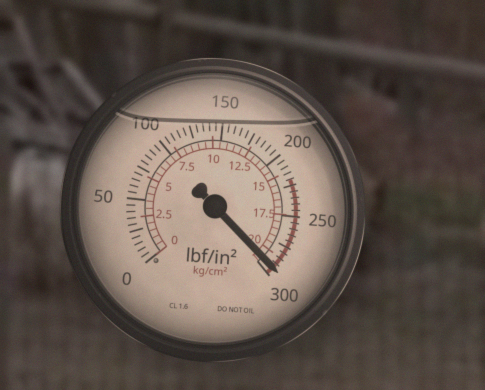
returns 295,psi
